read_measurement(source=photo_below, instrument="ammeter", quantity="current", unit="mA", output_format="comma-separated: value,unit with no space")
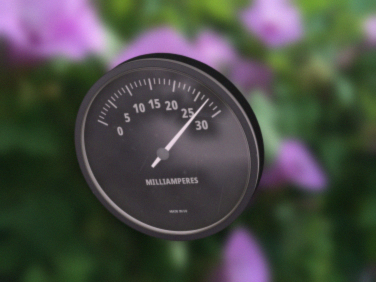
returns 27,mA
